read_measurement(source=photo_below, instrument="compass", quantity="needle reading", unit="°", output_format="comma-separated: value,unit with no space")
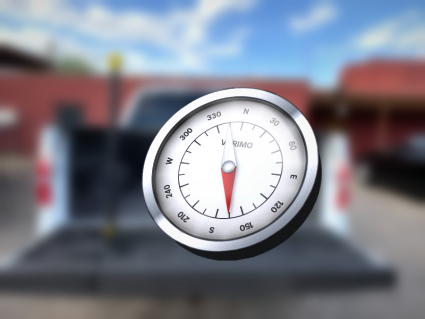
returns 165,°
